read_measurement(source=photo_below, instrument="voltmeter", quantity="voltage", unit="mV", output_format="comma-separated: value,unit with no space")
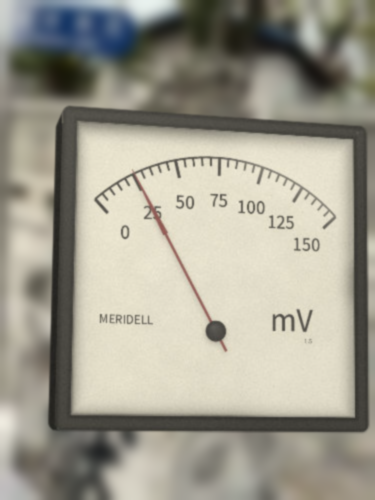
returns 25,mV
